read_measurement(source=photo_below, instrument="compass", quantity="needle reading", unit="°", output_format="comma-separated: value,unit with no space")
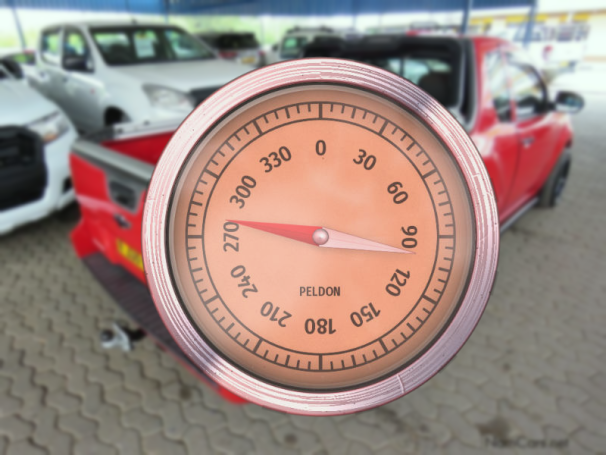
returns 280,°
